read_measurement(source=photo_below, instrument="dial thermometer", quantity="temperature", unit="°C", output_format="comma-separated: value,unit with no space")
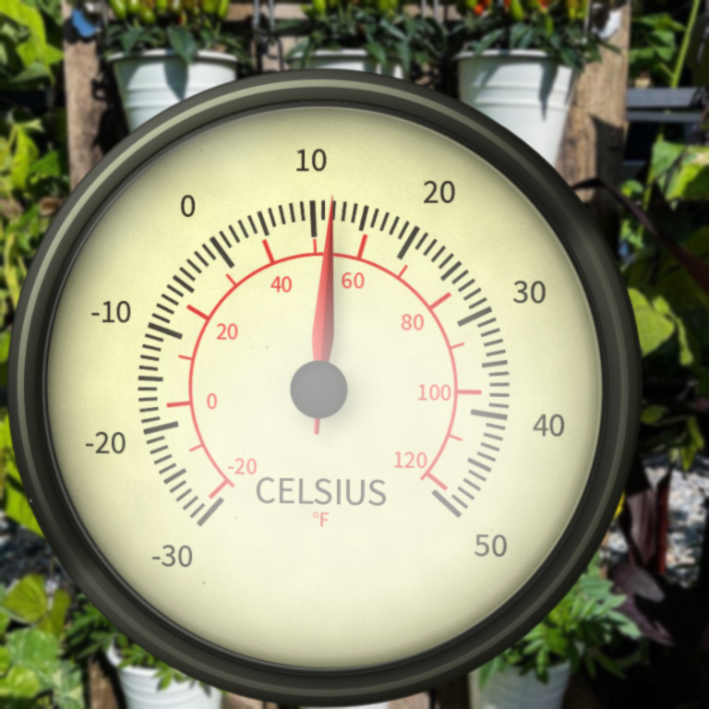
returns 12,°C
